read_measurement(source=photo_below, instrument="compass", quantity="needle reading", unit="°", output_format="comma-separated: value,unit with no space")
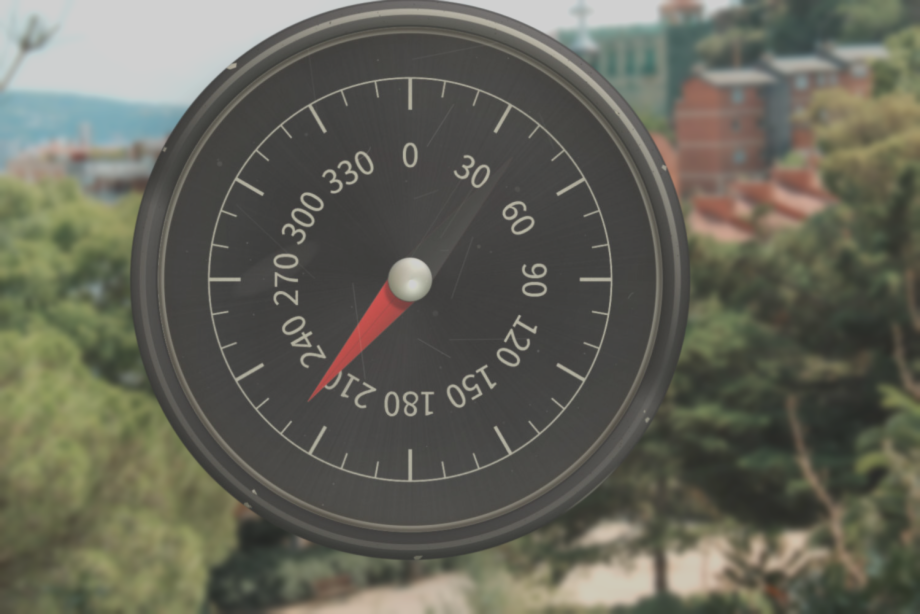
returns 220,°
